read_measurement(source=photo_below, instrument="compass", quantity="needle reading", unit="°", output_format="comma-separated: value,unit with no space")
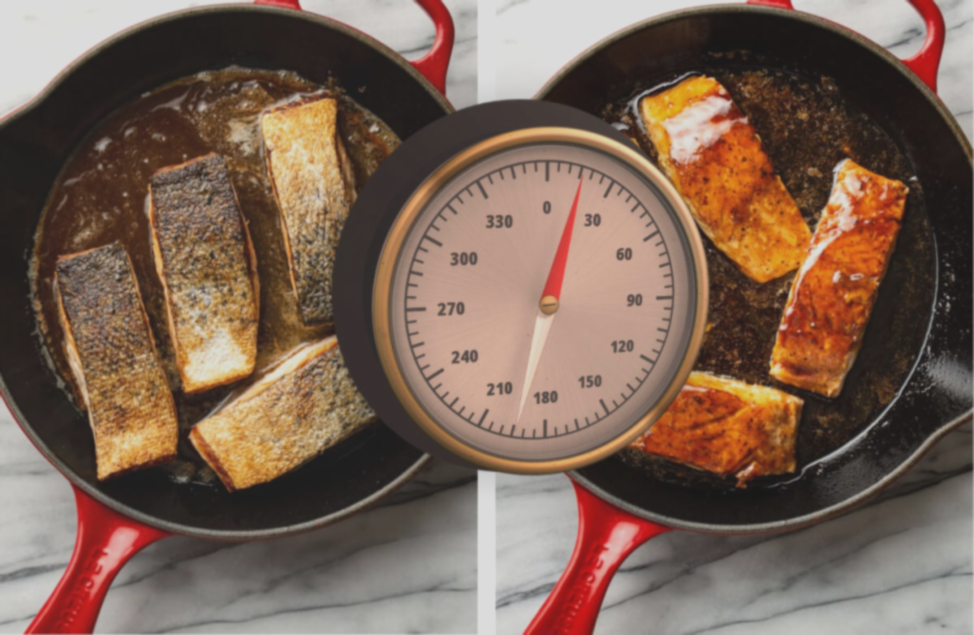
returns 15,°
